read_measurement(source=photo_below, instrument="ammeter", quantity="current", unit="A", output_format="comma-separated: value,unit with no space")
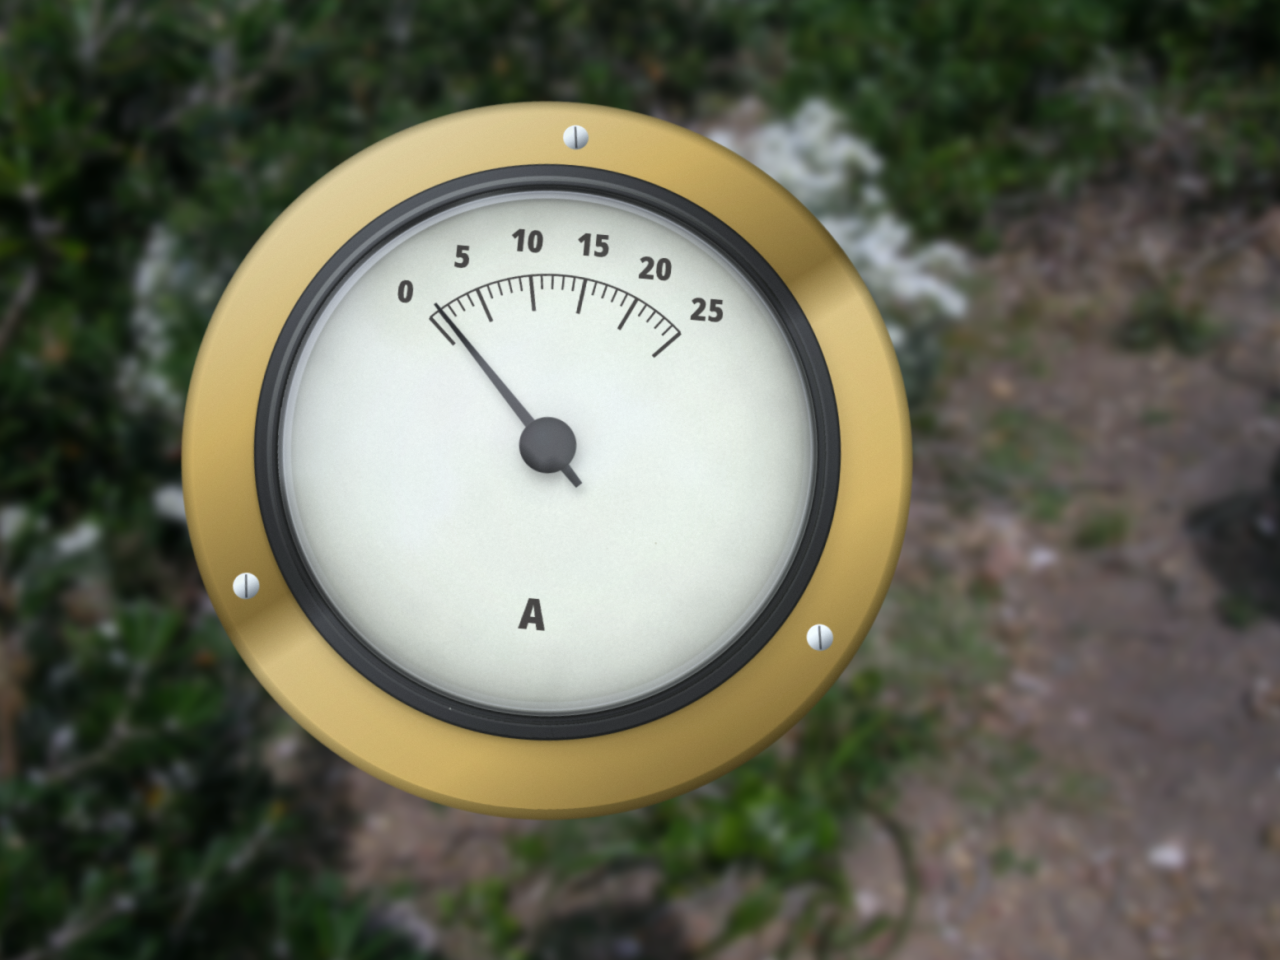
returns 1,A
